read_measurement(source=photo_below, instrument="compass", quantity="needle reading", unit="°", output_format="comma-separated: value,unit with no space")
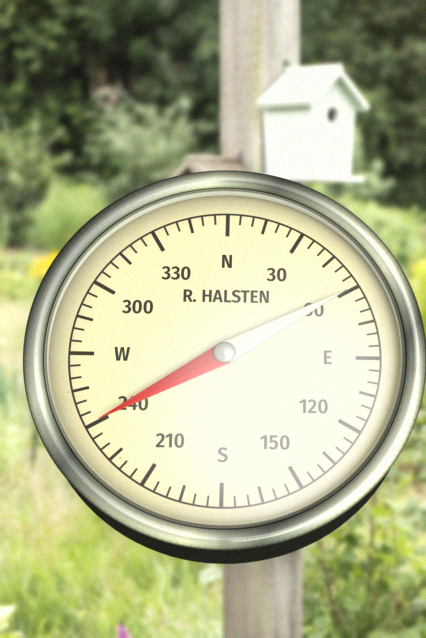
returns 240,°
